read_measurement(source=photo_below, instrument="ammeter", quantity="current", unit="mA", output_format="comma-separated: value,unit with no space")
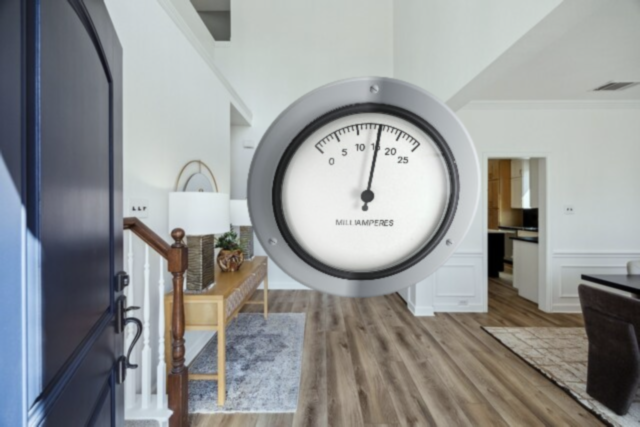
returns 15,mA
